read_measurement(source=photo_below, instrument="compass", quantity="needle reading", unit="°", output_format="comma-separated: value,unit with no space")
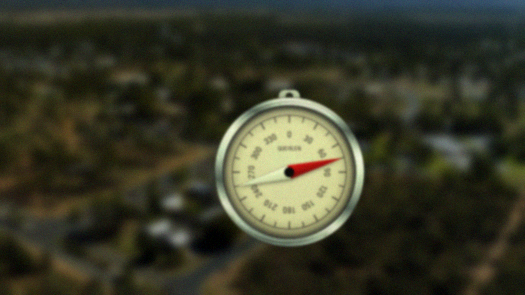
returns 75,°
